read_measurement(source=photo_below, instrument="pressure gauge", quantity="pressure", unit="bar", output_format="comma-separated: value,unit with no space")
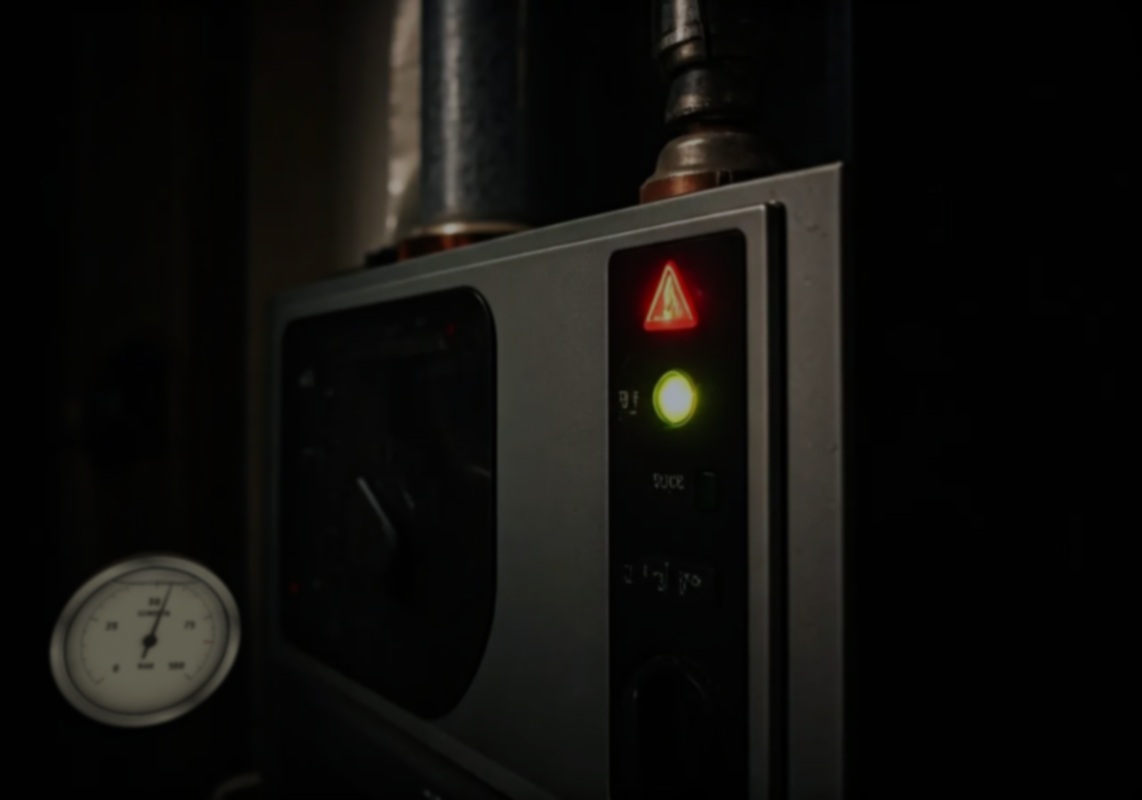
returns 55,bar
